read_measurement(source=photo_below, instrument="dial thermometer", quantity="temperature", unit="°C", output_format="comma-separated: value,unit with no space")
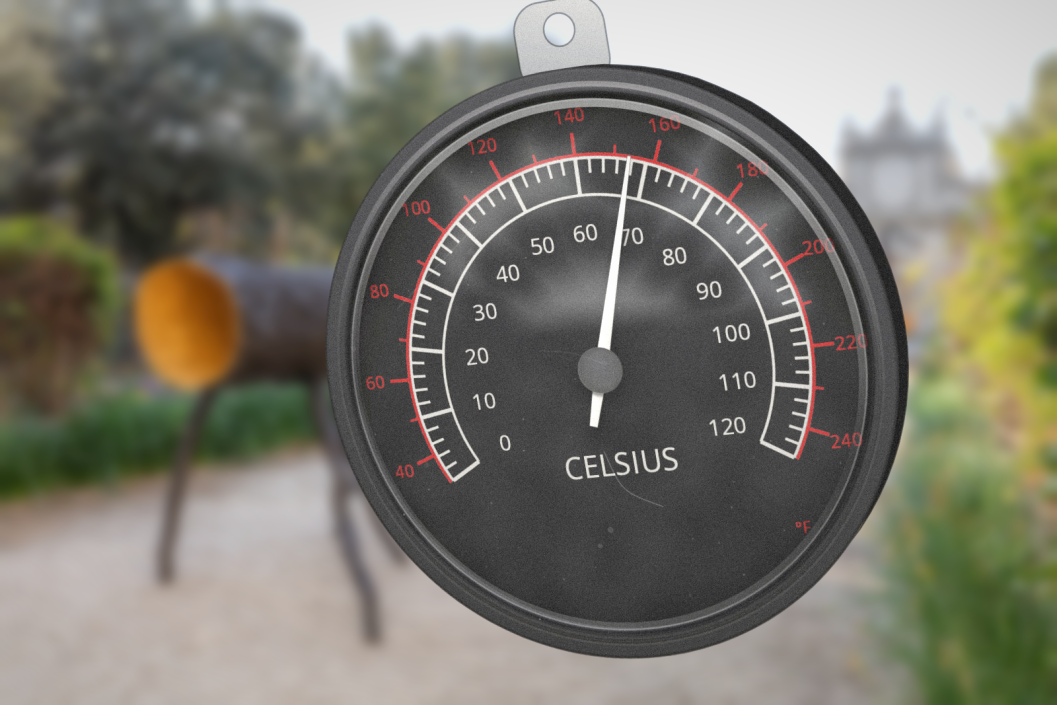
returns 68,°C
